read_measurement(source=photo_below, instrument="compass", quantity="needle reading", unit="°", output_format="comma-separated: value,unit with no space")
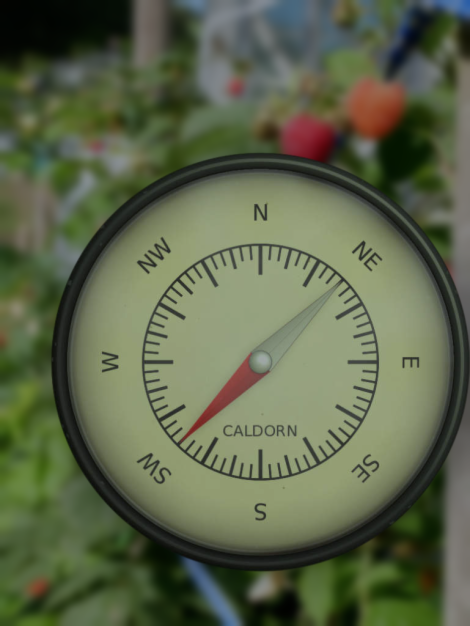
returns 225,°
